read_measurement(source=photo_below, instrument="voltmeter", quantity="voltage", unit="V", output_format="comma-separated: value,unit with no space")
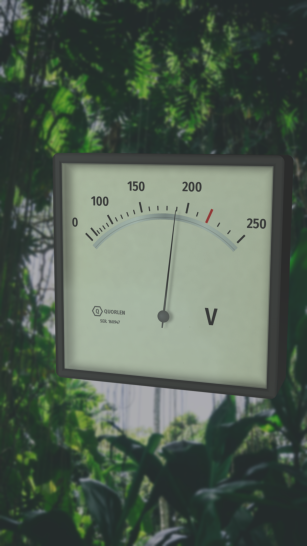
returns 190,V
